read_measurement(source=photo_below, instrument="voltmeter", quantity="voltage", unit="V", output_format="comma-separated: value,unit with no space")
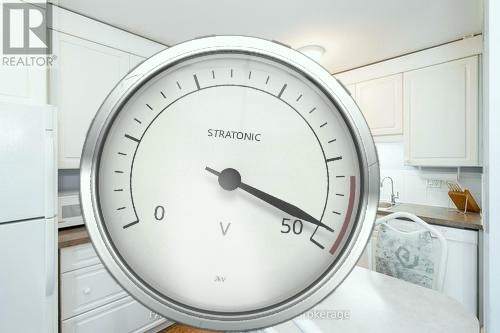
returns 48,V
